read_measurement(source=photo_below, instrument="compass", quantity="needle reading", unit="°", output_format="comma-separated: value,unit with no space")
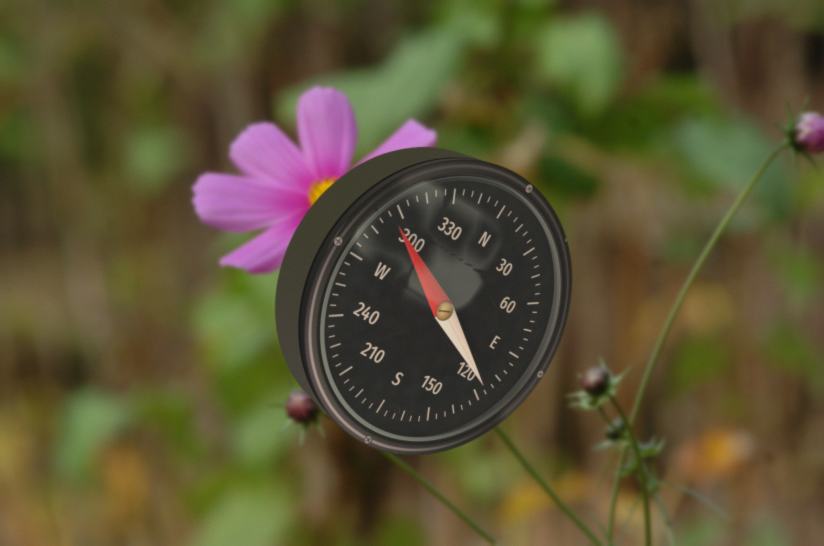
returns 295,°
